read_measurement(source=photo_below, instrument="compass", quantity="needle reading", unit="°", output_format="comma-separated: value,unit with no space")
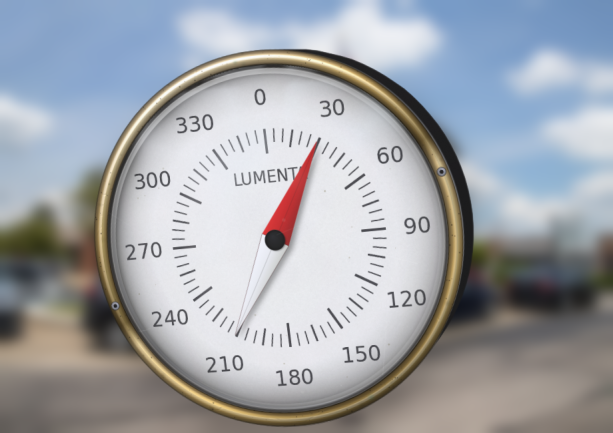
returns 30,°
